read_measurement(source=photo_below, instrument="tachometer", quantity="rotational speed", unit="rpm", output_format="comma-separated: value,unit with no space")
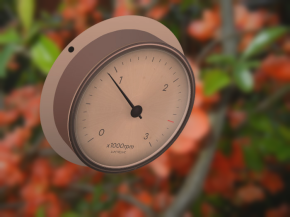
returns 900,rpm
